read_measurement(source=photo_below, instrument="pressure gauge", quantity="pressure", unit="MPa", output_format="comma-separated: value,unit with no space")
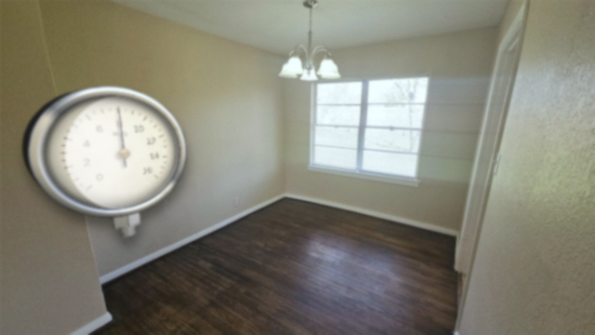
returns 8,MPa
